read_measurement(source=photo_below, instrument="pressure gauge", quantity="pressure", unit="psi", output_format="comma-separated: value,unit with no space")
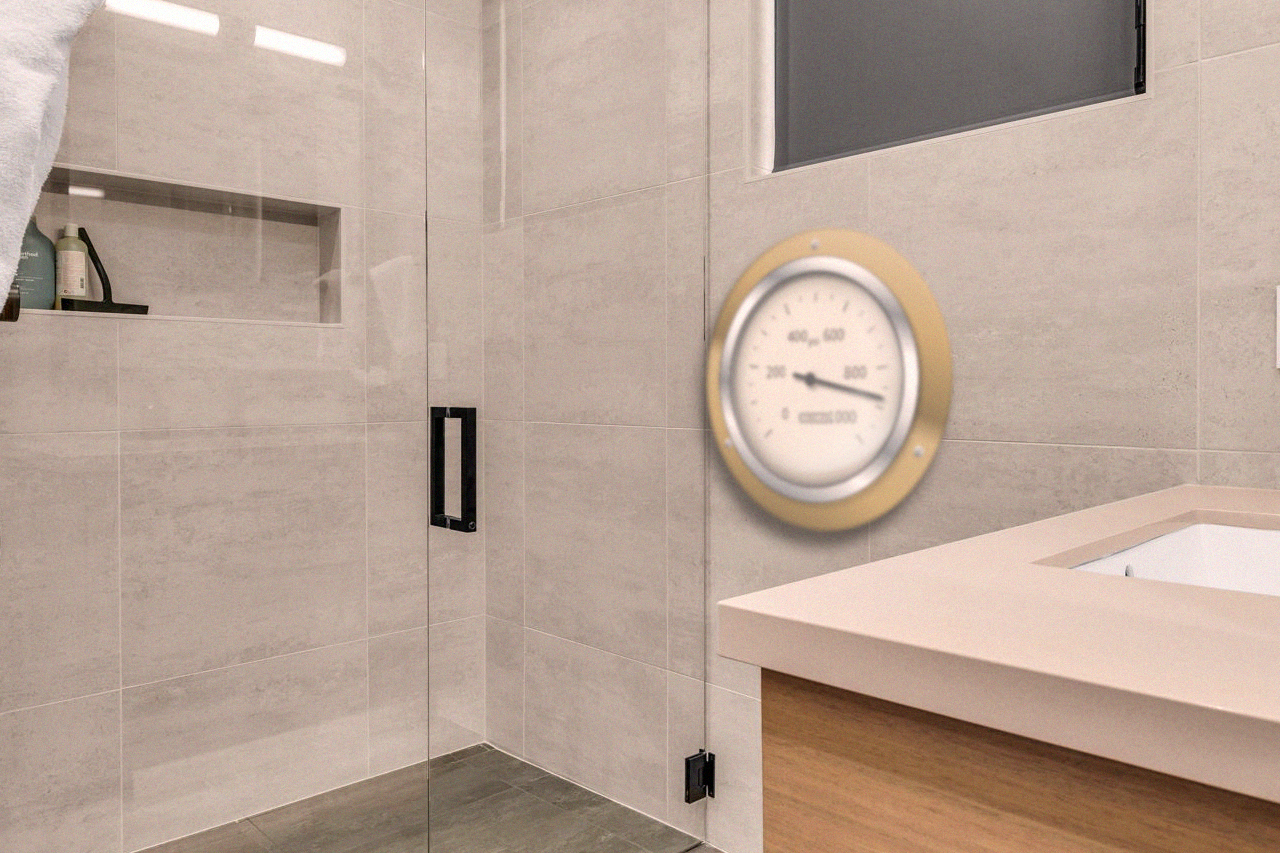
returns 875,psi
